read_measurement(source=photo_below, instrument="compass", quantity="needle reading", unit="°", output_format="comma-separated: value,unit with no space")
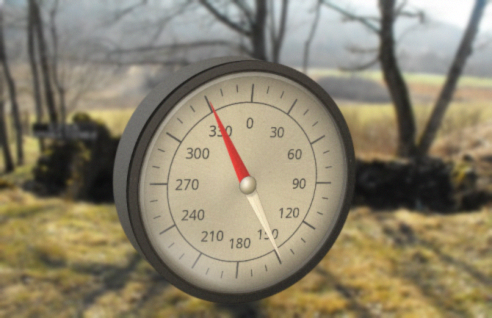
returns 330,°
